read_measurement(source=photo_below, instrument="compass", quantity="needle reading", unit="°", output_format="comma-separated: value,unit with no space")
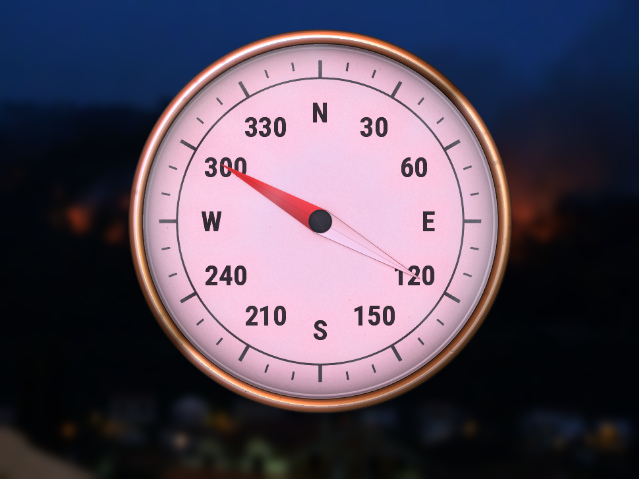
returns 300,°
